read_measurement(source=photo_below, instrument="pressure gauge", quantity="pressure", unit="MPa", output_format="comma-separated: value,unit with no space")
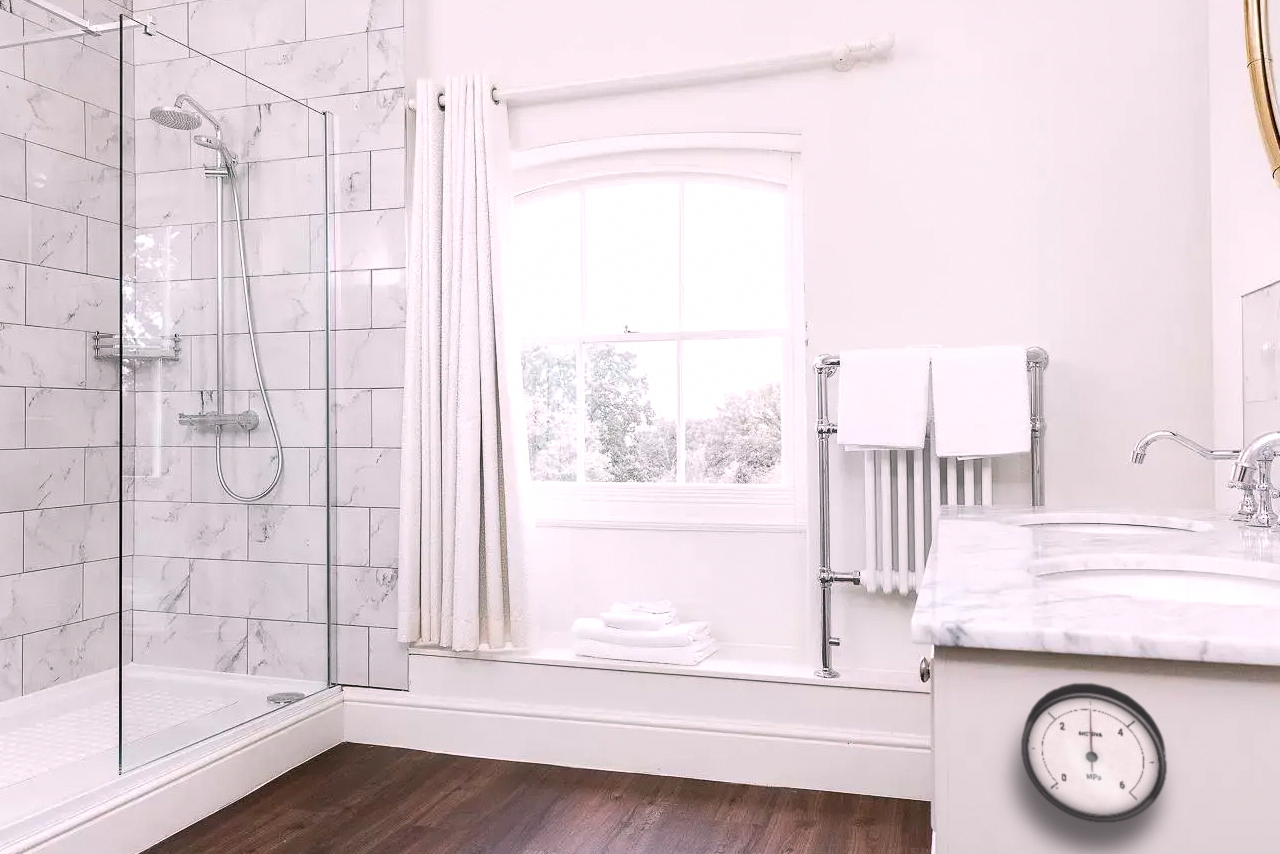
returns 3,MPa
